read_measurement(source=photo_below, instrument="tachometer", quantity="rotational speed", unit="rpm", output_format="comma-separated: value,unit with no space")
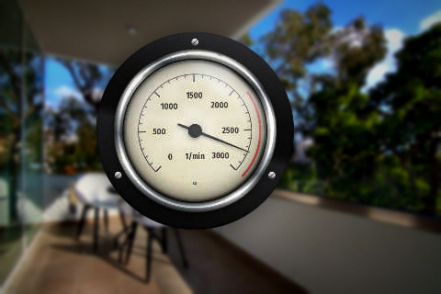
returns 2750,rpm
